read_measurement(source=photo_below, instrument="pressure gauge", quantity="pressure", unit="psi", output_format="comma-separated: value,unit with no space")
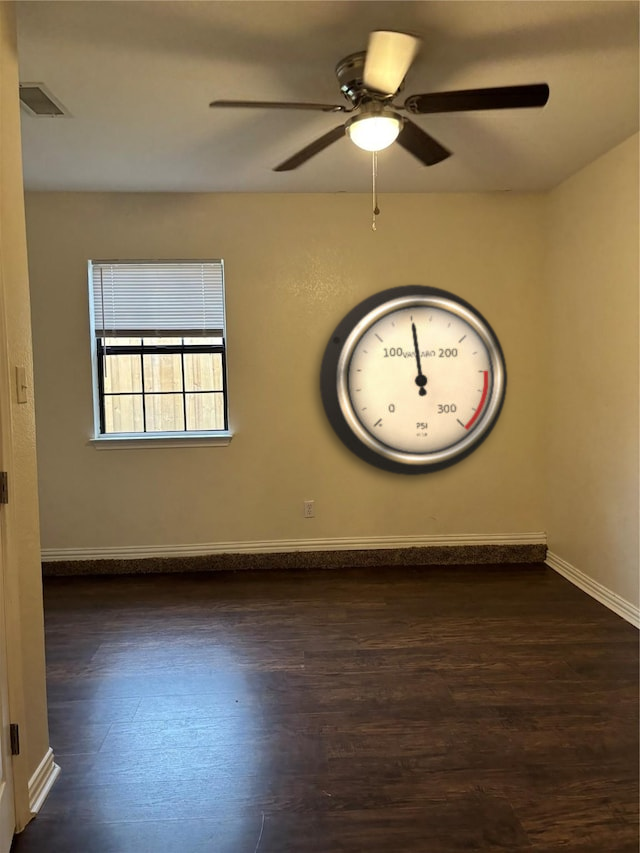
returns 140,psi
